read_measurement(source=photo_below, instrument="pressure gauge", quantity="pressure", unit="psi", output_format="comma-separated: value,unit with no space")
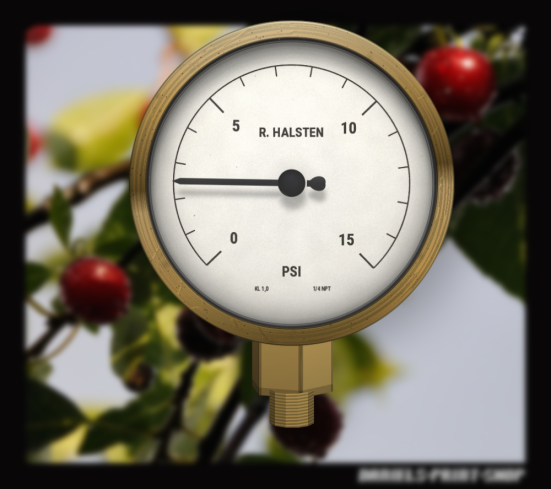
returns 2.5,psi
